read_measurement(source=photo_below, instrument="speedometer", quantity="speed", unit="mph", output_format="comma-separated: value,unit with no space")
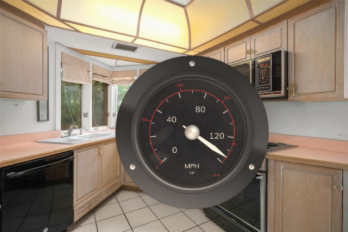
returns 135,mph
